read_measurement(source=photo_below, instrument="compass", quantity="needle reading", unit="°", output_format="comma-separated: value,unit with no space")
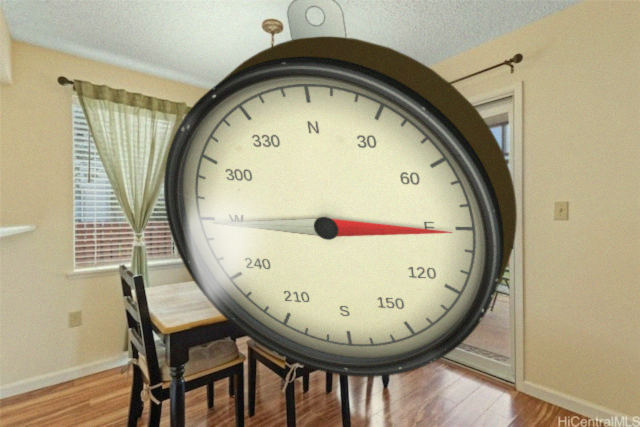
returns 90,°
